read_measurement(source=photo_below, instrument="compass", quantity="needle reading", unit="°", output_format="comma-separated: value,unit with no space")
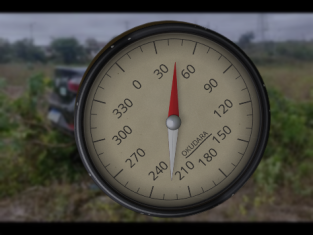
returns 45,°
